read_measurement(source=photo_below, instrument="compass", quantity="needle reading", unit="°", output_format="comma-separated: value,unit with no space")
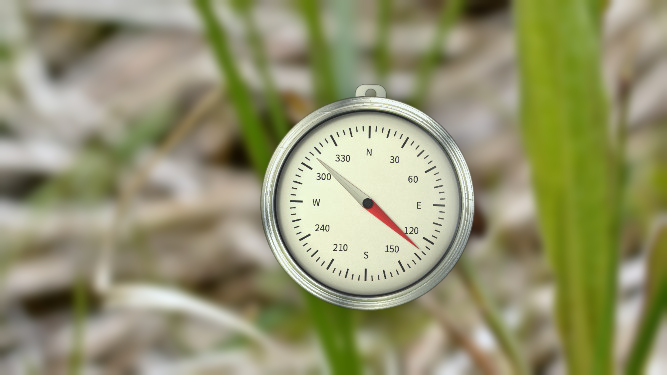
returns 130,°
